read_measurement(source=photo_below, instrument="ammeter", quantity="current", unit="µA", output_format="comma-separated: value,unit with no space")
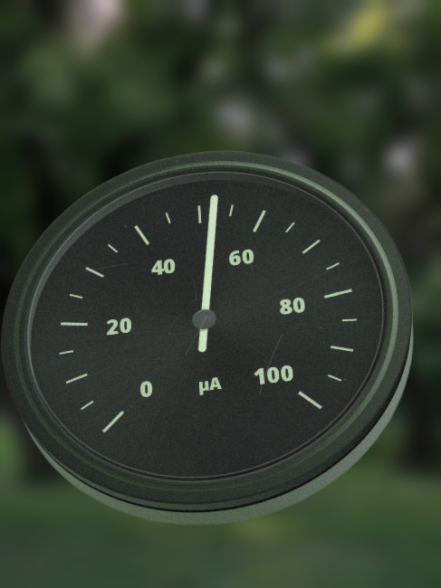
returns 52.5,µA
